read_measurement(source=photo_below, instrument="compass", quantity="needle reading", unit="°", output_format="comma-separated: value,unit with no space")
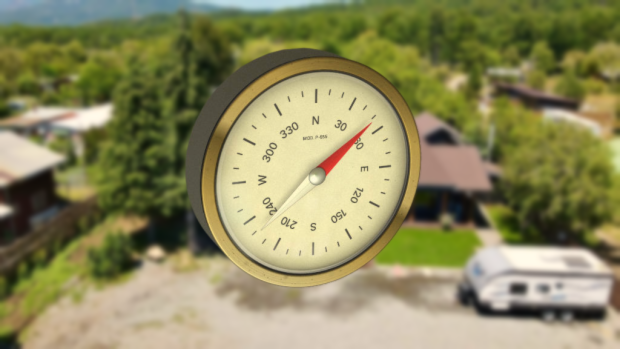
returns 50,°
